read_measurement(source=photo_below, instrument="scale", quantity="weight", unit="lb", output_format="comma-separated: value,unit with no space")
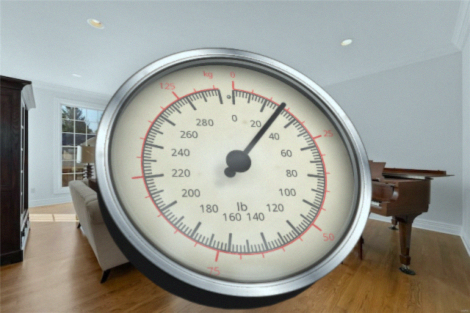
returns 30,lb
